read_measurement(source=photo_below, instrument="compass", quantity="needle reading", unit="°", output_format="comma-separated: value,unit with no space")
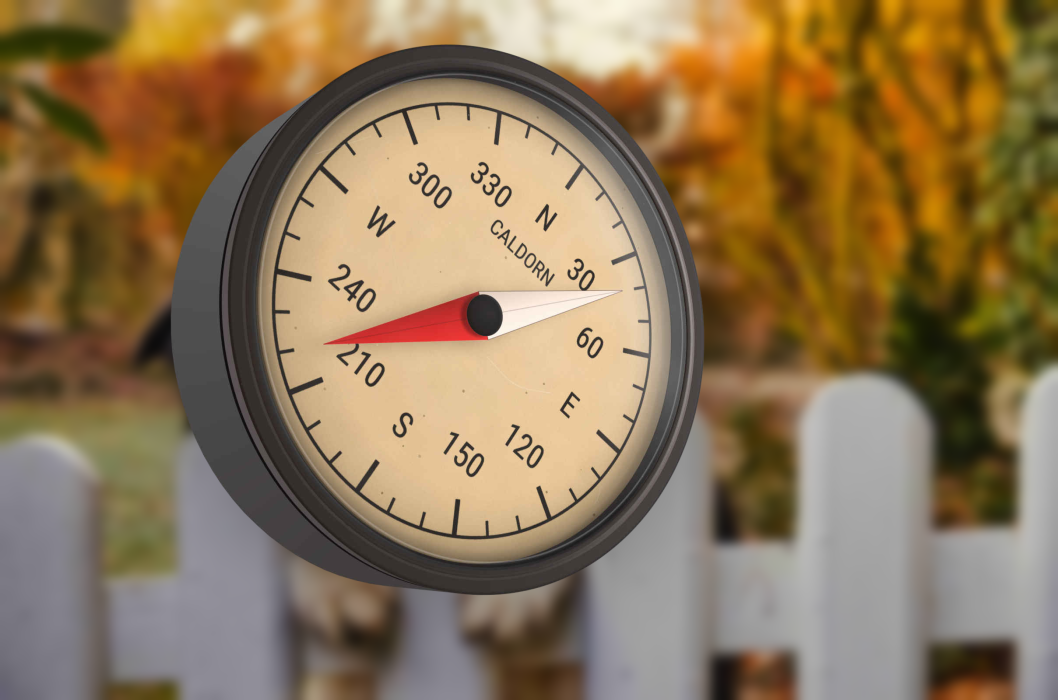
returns 220,°
